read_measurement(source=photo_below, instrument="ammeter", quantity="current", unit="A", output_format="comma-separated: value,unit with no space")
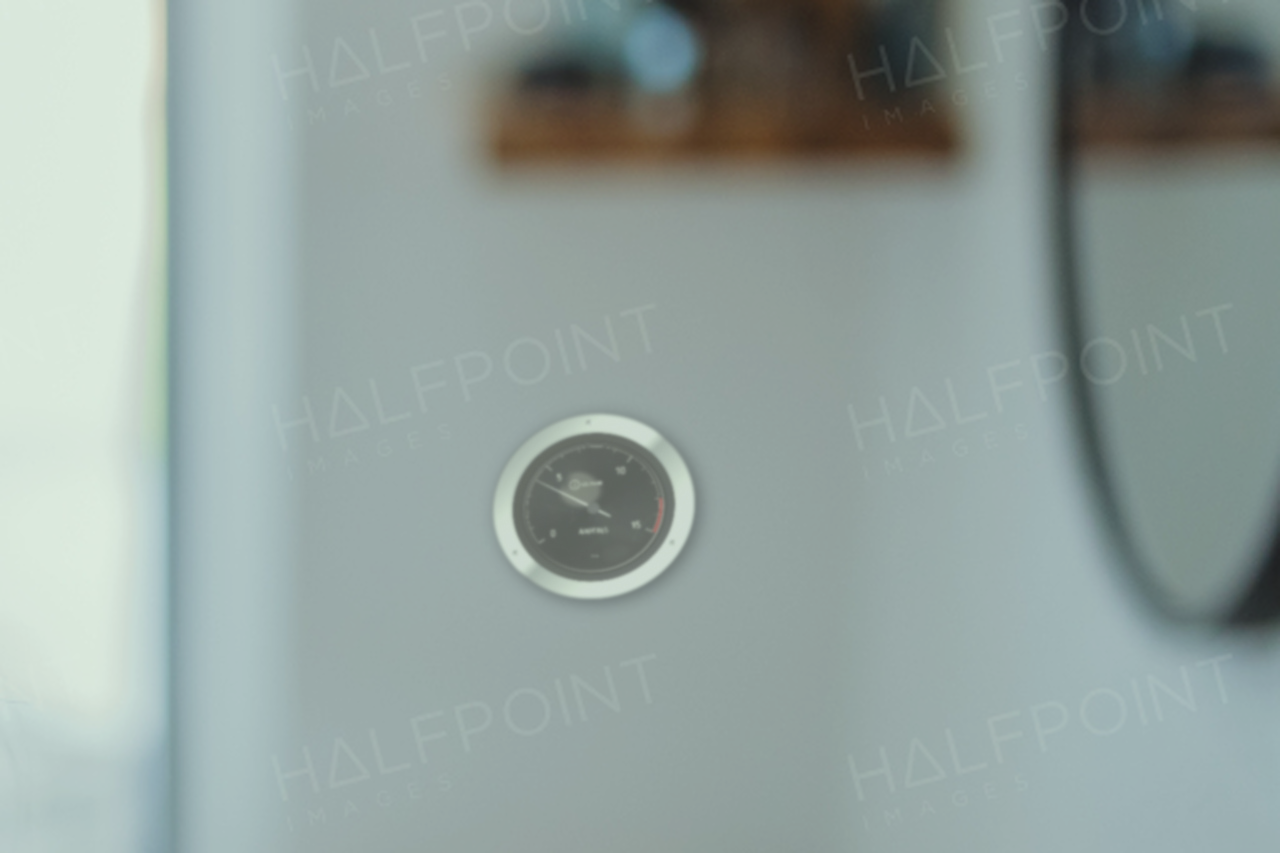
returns 4,A
